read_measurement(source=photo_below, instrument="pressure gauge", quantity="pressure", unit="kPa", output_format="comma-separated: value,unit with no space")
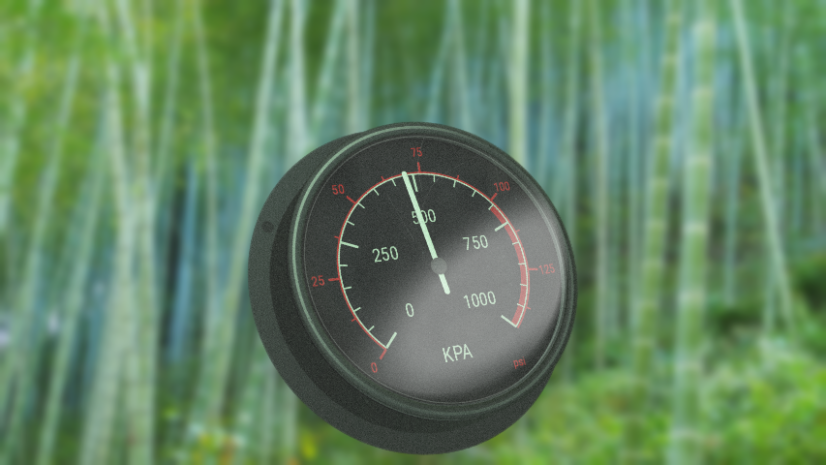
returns 475,kPa
